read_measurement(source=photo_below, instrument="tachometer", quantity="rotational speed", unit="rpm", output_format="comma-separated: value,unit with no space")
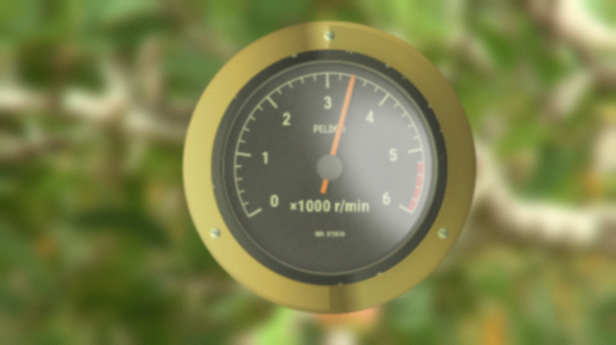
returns 3400,rpm
